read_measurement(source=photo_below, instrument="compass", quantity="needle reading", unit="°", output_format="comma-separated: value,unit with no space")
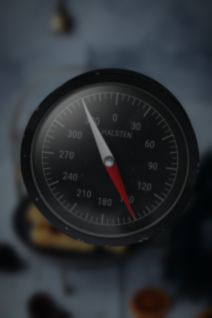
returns 150,°
